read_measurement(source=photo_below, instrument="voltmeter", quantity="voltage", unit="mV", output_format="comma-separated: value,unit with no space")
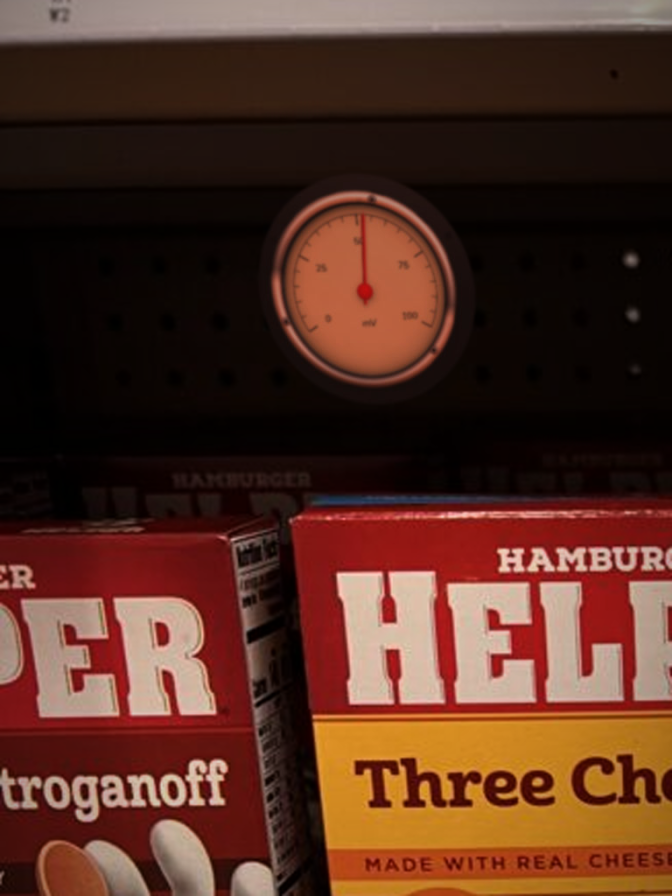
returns 52.5,mV
